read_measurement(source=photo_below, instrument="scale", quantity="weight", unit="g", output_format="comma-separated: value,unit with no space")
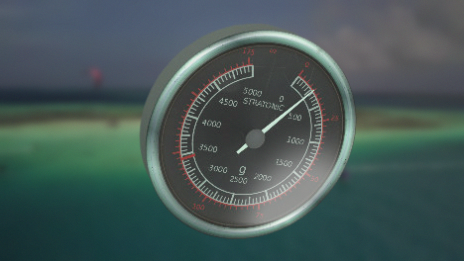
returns 250,g
